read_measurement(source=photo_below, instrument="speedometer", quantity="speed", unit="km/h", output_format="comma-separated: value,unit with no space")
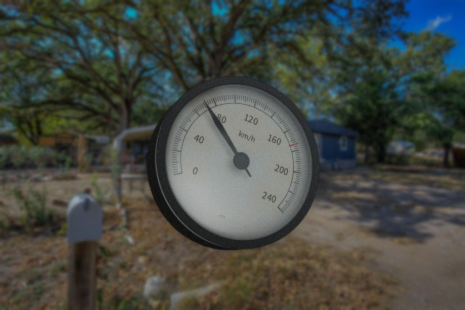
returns 70,km/h
